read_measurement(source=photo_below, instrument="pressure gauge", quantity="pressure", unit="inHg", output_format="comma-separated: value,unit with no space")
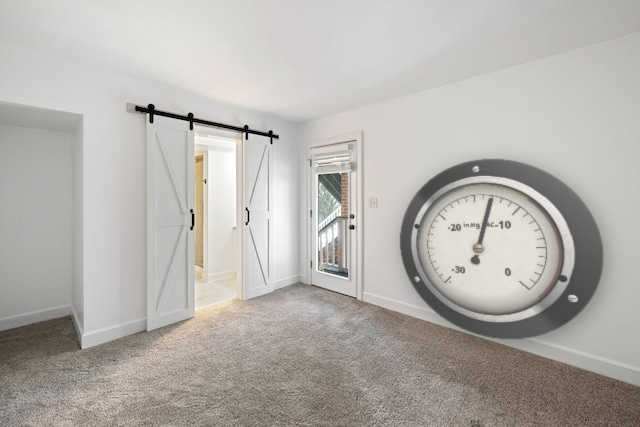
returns -13,inHg
